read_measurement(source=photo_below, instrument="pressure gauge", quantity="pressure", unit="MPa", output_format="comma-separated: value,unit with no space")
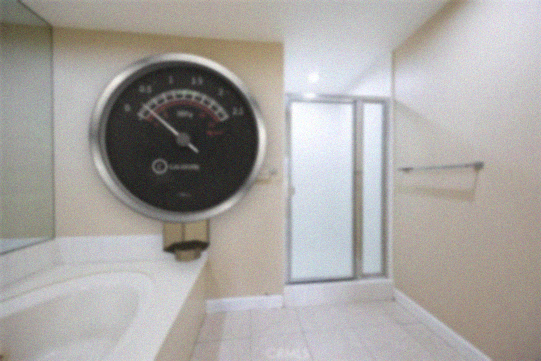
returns 0.25,MPa
